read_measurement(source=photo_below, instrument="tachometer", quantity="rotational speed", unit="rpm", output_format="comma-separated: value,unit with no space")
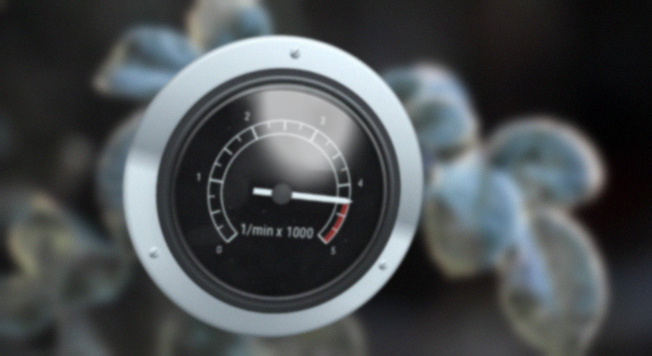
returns 4250,rpm
